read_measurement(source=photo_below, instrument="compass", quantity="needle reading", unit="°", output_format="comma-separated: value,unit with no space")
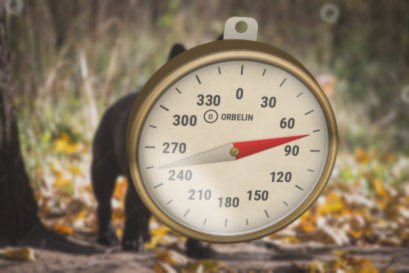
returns 75,°
